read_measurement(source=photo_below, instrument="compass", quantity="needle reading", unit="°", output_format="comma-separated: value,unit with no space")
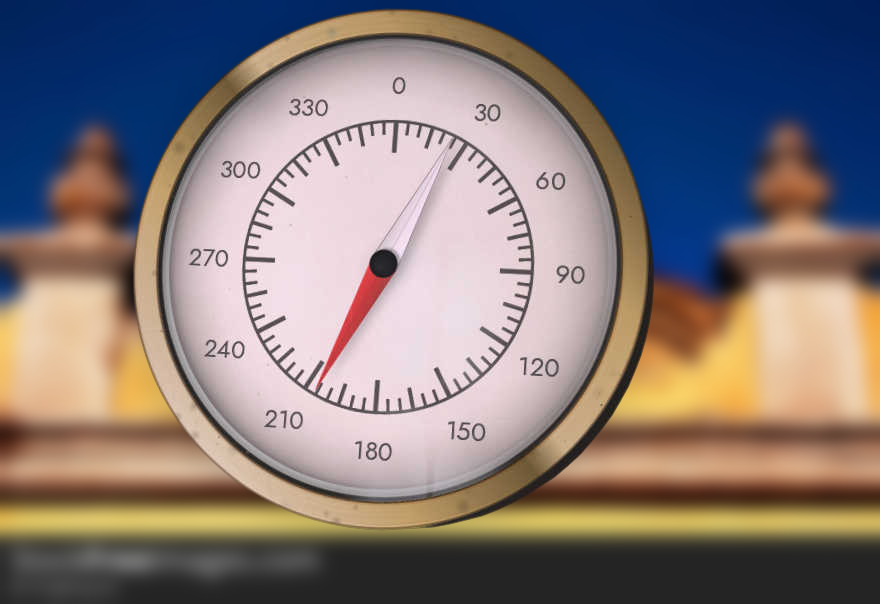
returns 205,°
